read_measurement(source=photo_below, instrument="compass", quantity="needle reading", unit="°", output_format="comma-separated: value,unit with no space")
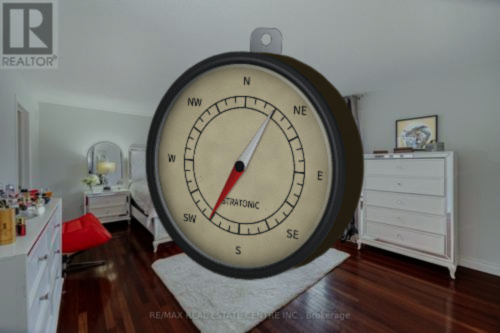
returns 210,°
